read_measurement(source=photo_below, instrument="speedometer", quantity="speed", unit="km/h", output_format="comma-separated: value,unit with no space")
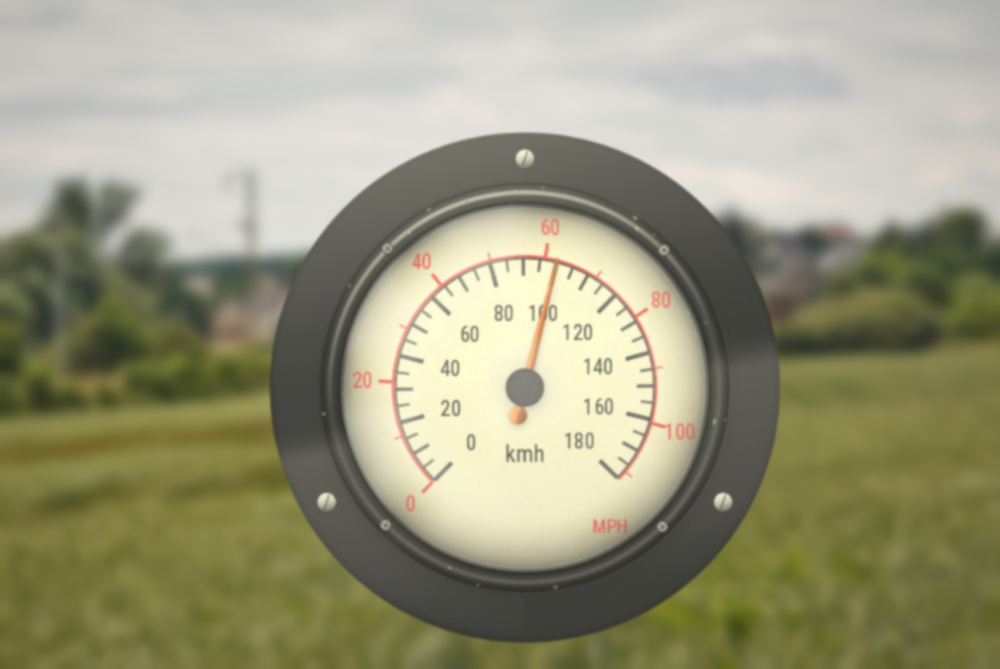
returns 100,km/h
